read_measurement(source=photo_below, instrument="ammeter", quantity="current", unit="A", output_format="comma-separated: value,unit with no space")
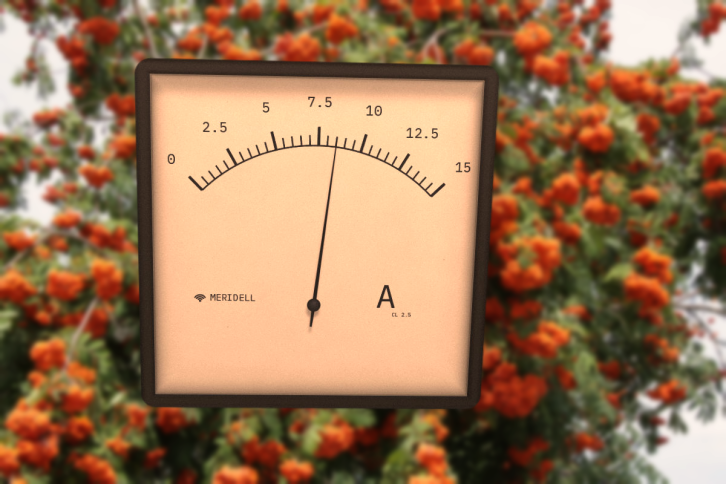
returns 8.5,A
